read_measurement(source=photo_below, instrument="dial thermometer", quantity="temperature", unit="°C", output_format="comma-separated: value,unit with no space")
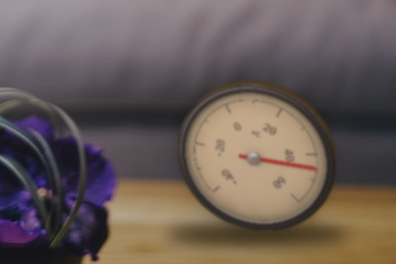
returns 45,°C
